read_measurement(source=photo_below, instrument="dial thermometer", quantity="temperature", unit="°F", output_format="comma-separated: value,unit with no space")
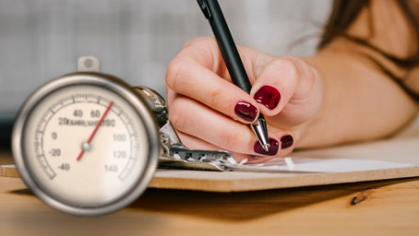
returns 70,°F
